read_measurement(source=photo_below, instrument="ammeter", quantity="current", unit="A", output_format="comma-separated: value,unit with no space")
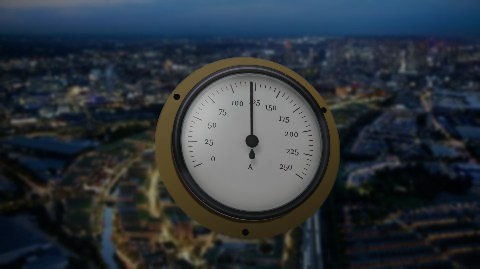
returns 120,A
